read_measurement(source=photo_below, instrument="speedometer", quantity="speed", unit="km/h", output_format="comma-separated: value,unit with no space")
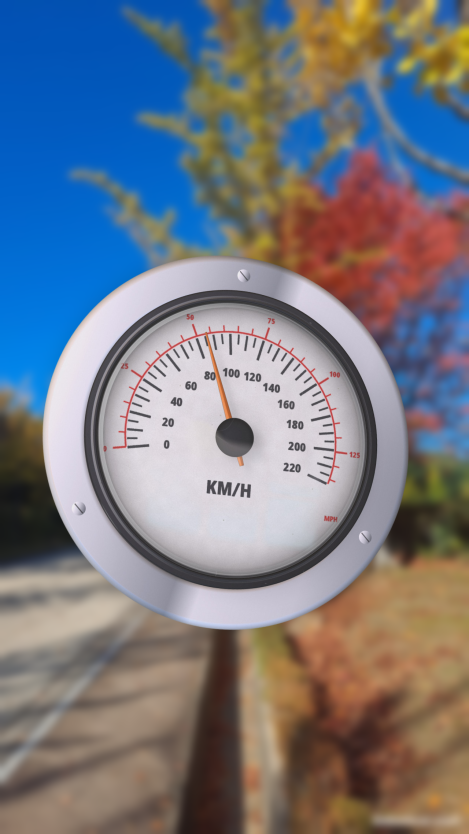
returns 85,km/h
